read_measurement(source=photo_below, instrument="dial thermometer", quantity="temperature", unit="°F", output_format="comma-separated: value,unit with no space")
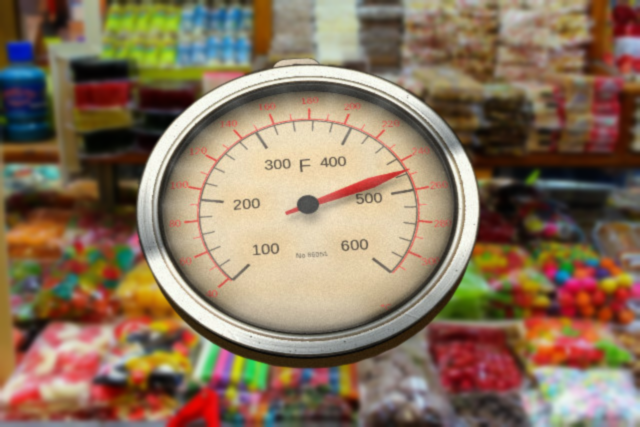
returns 480,°F
